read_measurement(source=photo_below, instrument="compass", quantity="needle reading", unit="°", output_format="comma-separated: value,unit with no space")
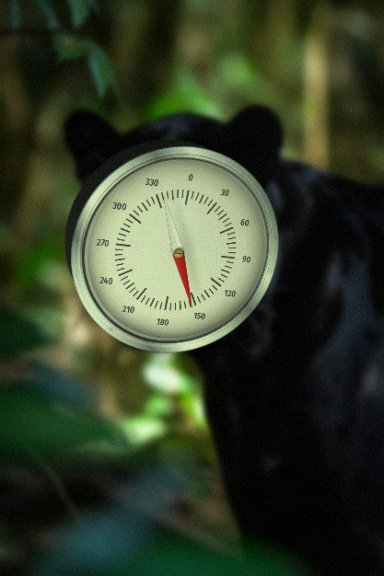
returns 155,°
